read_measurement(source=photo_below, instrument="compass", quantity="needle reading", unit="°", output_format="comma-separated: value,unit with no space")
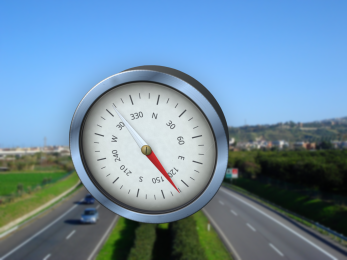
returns 130,°
